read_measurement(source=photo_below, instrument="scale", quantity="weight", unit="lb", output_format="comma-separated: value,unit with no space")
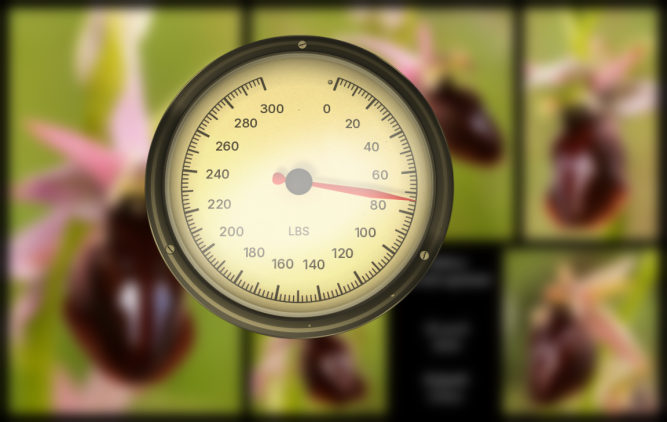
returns 74,lb
